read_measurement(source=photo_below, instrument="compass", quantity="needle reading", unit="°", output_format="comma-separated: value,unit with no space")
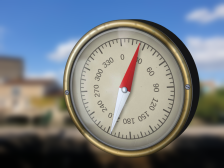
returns 25,°
